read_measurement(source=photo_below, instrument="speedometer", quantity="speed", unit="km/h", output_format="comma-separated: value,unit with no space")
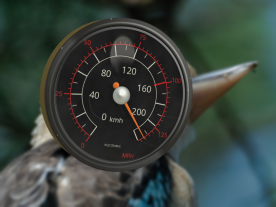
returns 215,km/h
